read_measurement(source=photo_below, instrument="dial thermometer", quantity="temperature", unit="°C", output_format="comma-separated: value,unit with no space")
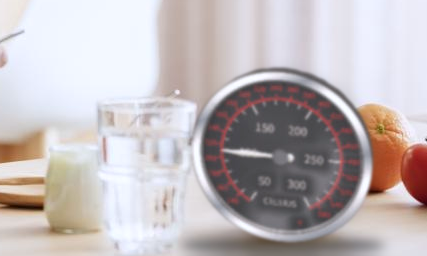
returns 100,°C
